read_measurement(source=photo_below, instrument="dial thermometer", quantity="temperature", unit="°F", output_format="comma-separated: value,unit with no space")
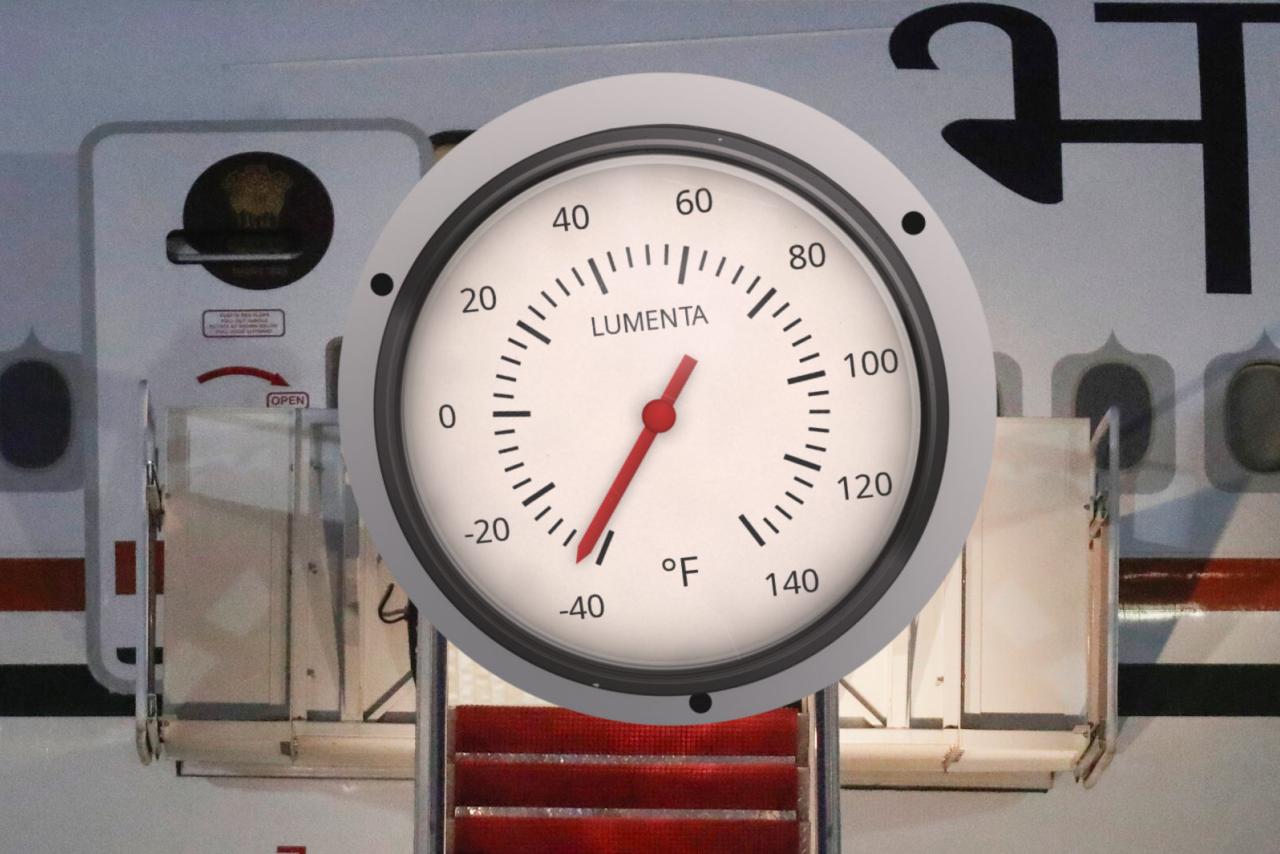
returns -36,°F
